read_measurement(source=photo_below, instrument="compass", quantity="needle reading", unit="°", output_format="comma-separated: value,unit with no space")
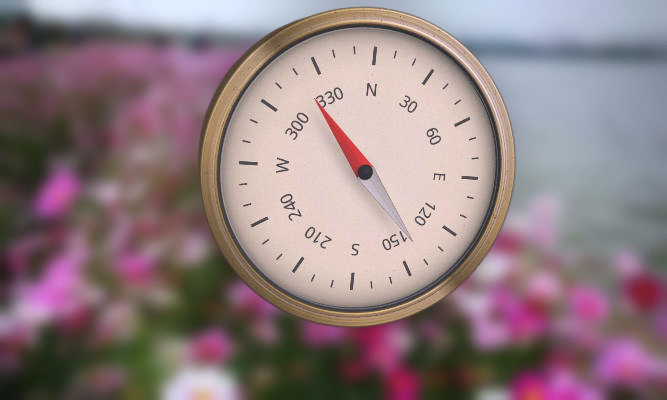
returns 320,°
